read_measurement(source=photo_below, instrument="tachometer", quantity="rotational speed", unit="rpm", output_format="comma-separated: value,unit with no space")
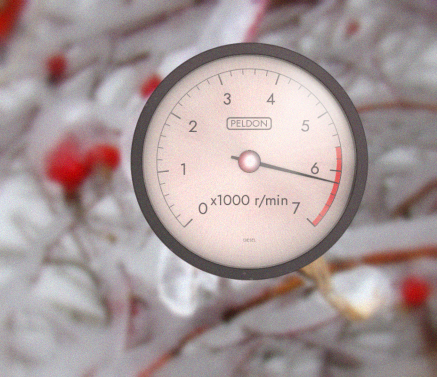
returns 6200,rpm
